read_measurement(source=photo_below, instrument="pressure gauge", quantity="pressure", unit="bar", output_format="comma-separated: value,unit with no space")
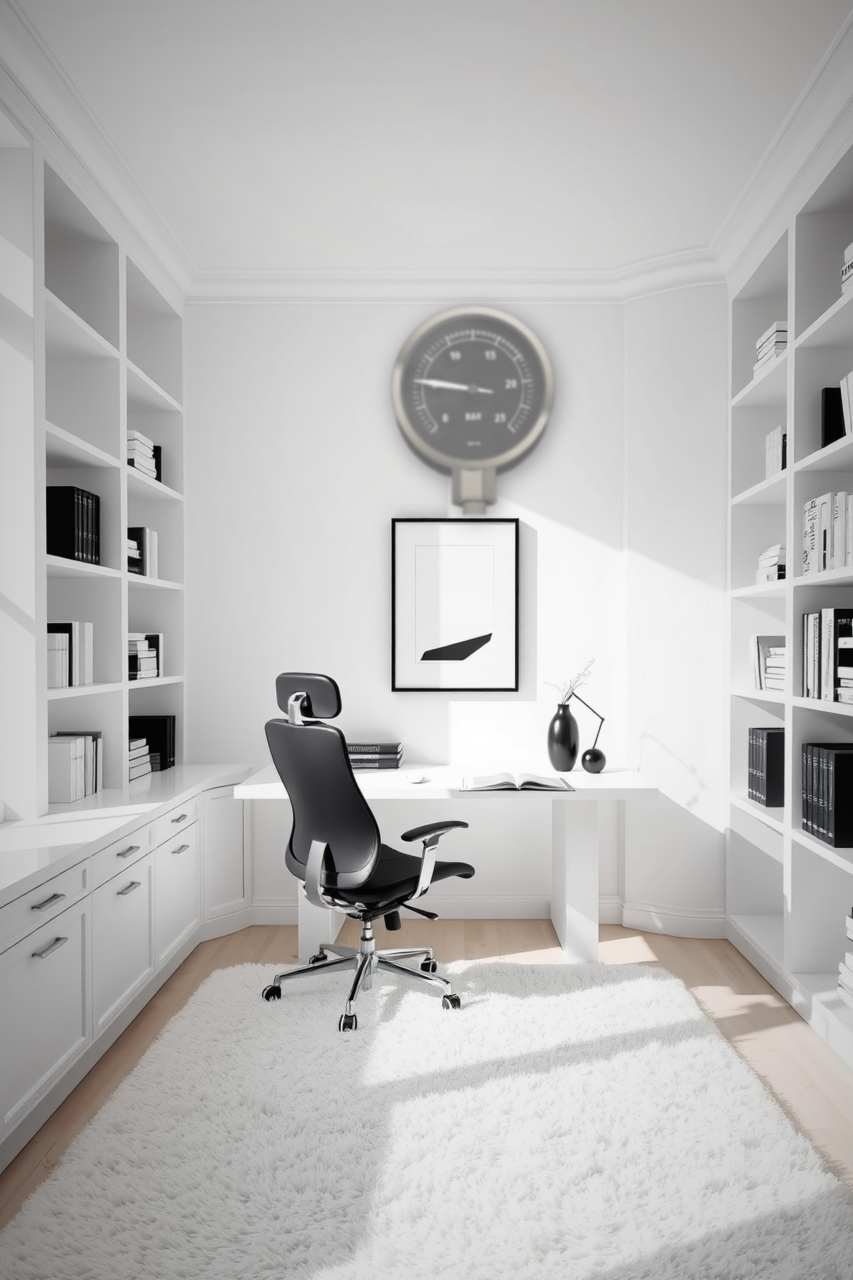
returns 5,bar
